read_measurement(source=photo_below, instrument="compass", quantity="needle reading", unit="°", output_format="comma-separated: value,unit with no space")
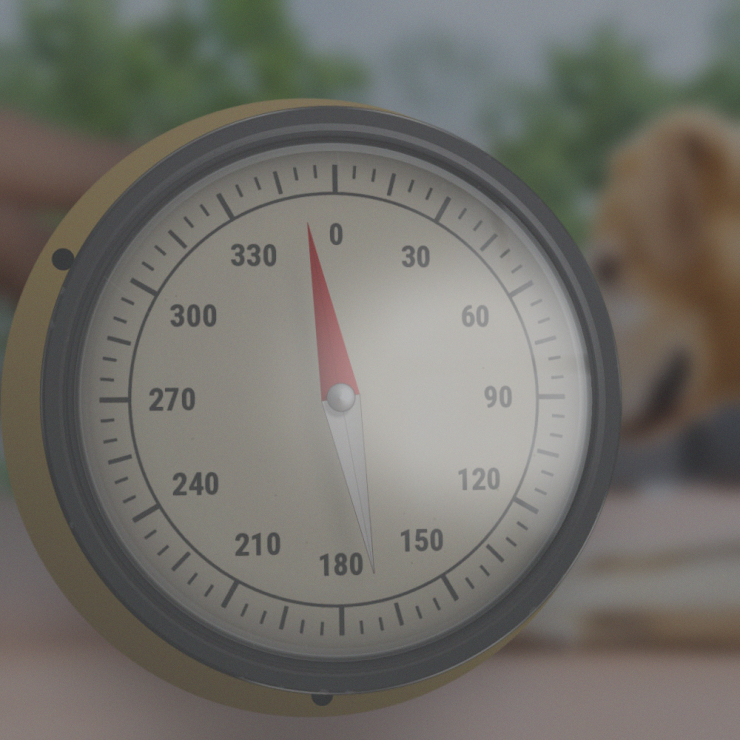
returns 350,°
